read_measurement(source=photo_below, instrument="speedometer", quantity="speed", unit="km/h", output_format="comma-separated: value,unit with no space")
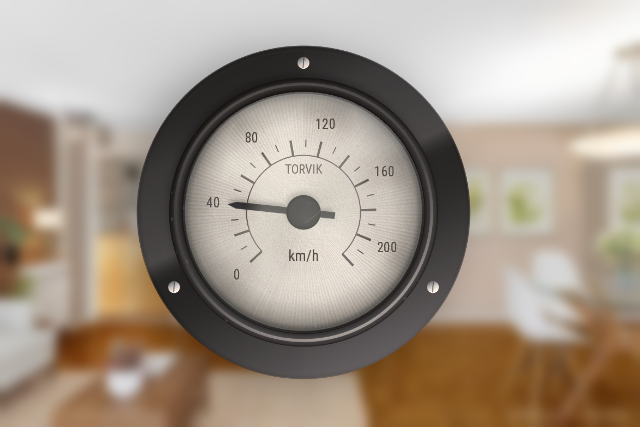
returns 40,km/h
